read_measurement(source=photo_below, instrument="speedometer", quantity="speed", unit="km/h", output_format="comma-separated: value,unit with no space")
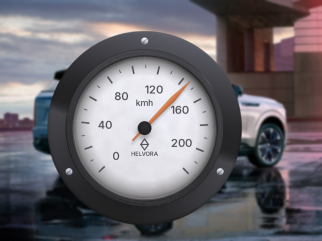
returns 145,km/h
